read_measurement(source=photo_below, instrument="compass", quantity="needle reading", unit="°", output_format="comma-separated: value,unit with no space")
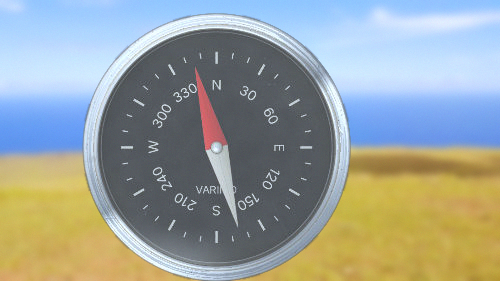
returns 345,°
